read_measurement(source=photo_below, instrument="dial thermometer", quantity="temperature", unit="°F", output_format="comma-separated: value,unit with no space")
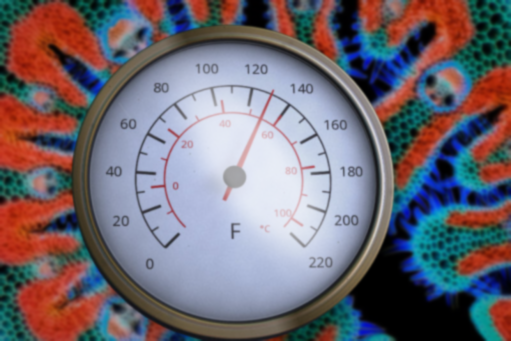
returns 130,°F
